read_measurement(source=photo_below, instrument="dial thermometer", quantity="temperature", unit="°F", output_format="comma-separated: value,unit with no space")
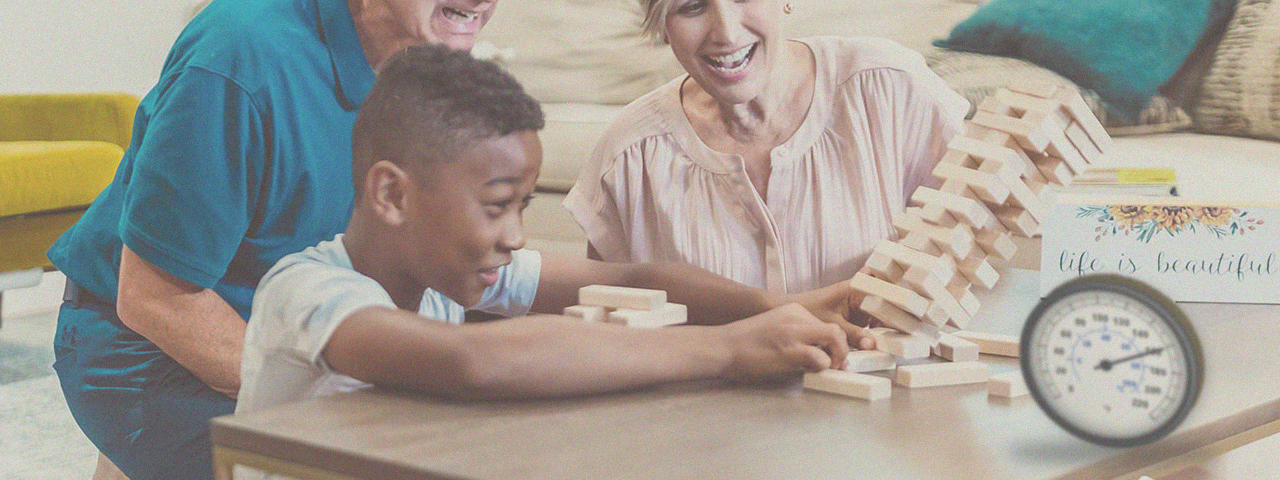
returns 160,°F
